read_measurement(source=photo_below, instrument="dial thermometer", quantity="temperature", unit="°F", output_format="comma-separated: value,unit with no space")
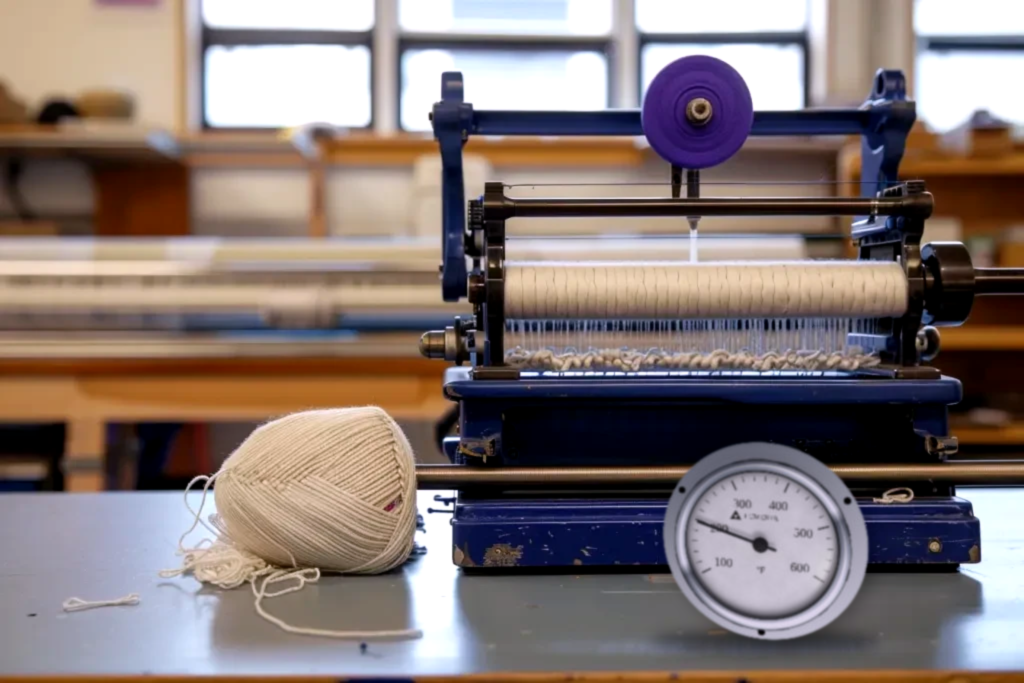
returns 200,°F
